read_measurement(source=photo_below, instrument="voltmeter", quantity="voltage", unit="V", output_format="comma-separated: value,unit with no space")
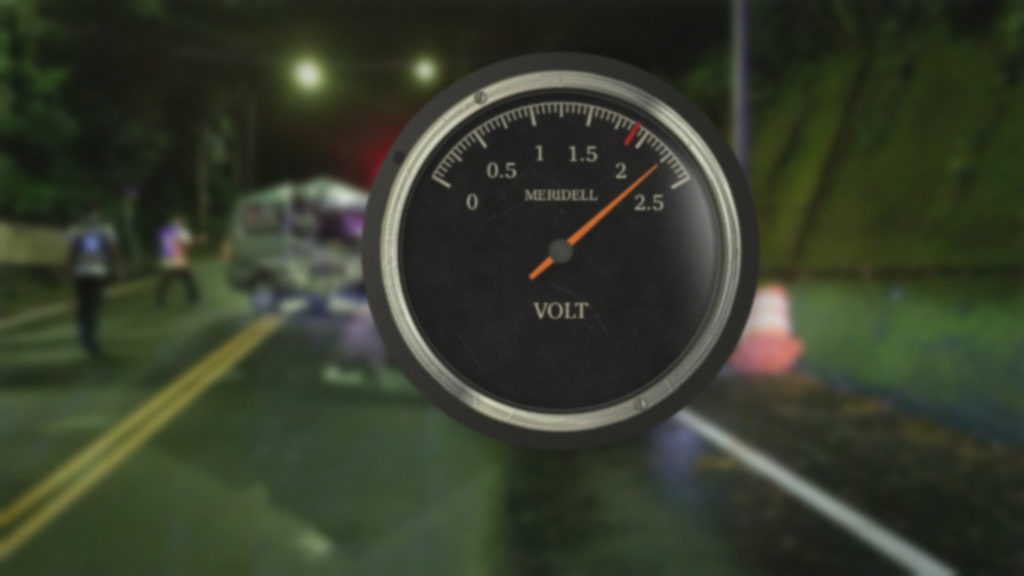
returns 2.25,V
